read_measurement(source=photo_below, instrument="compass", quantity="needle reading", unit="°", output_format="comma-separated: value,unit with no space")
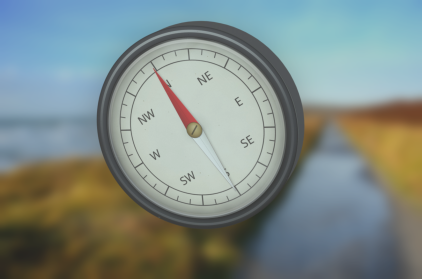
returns 0,°
